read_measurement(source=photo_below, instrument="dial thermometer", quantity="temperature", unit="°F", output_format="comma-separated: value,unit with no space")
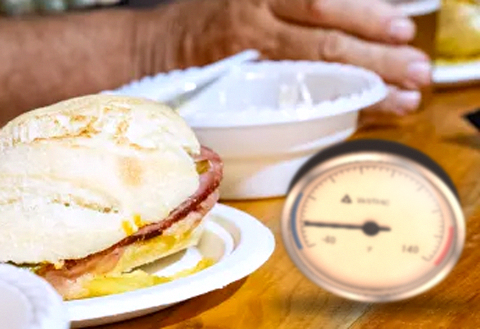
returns -20,°F
